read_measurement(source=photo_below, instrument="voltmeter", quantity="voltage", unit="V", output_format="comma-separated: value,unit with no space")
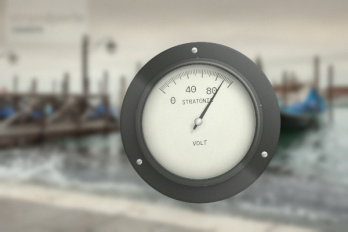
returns 90,V
